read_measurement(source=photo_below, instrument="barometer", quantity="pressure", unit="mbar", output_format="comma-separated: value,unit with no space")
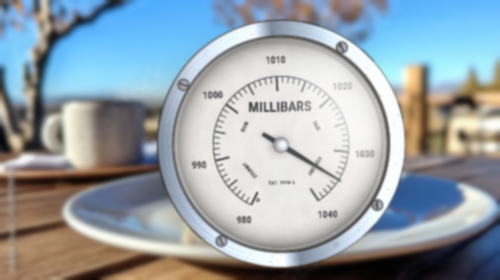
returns 1035,mbar
